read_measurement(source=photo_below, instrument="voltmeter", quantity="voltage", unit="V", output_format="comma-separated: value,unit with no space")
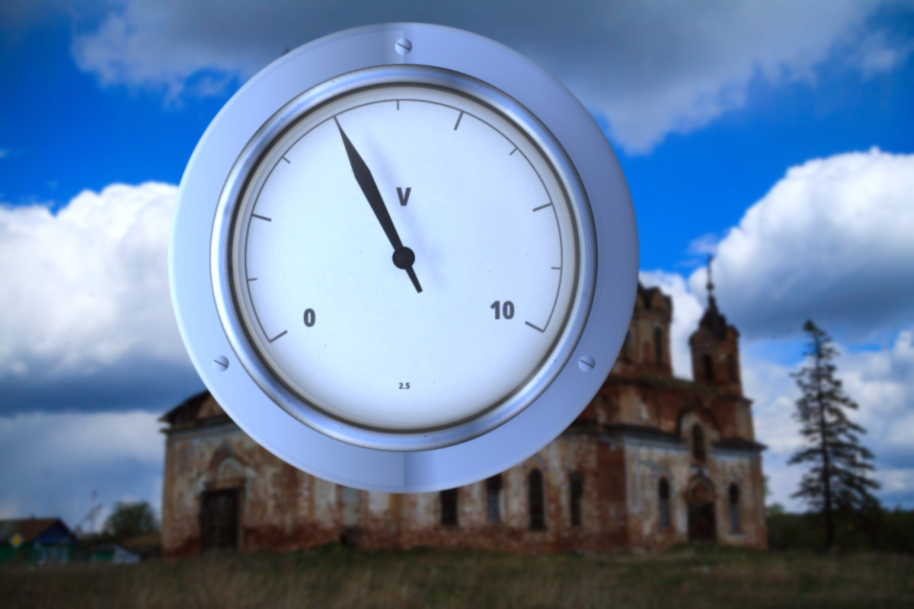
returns 4,V
